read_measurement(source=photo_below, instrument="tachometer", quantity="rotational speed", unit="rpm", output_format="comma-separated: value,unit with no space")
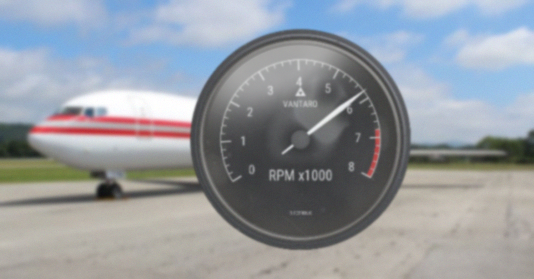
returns 5800,rpm
